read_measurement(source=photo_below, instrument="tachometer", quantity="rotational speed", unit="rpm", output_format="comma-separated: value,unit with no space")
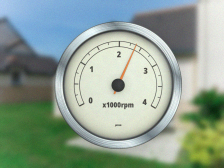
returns 2375,rpm
